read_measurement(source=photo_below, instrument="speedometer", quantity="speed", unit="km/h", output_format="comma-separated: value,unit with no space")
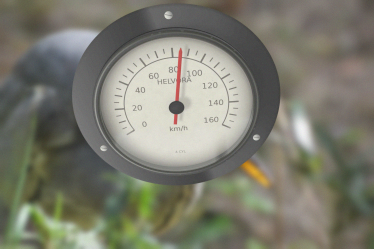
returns 85,km/h
